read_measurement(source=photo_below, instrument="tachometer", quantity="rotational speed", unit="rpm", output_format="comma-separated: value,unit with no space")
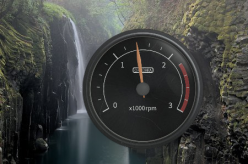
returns 1400,rpm
